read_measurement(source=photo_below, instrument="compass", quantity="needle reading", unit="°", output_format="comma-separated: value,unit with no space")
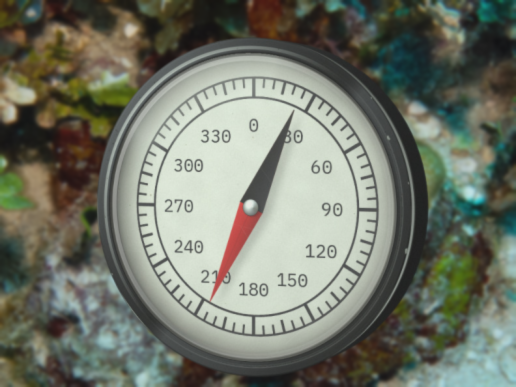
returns 205,°
